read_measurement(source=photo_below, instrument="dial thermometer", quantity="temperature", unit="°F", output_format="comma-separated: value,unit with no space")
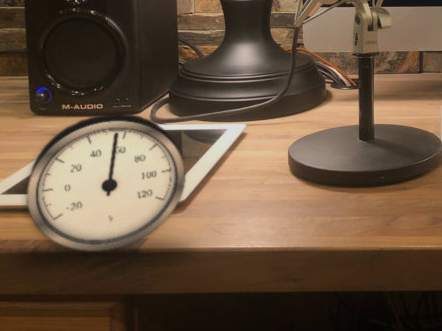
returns 55,°F
